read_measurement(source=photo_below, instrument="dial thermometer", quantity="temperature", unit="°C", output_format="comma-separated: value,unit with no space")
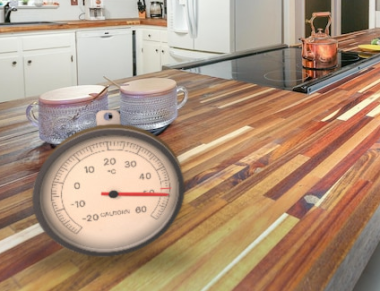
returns 50,°C
